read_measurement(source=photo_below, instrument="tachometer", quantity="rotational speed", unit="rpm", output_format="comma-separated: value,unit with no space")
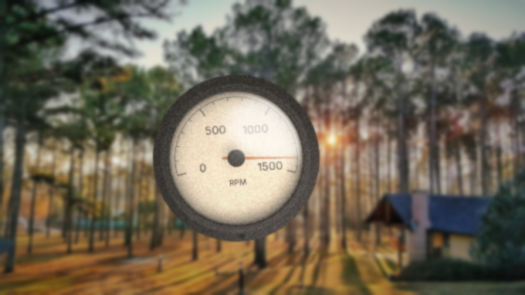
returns 1400,rpm
